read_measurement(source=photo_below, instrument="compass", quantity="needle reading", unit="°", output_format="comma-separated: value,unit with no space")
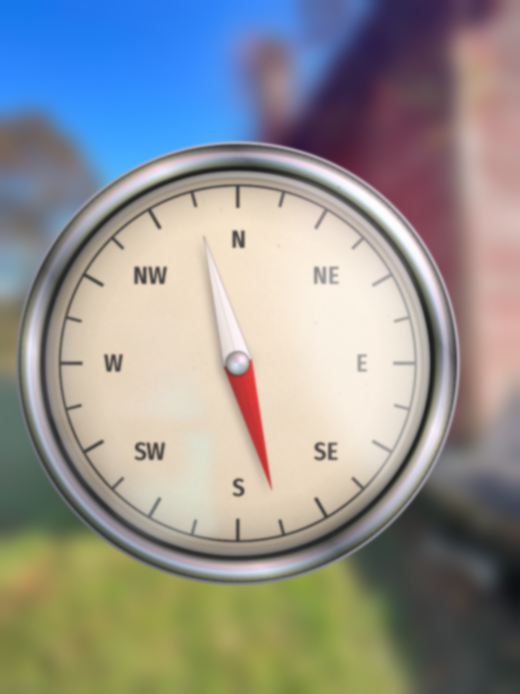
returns 165,°
